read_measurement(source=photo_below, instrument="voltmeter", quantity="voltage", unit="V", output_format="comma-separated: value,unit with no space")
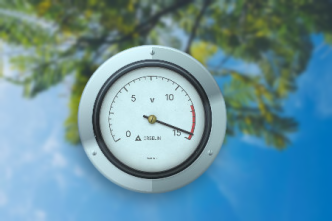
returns 14.5,V
